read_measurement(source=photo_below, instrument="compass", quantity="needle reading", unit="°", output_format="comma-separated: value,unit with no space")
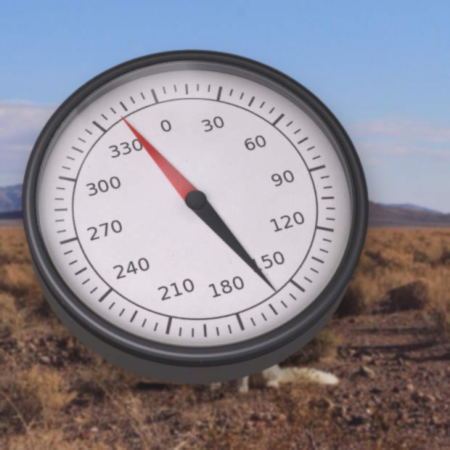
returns 340,°
